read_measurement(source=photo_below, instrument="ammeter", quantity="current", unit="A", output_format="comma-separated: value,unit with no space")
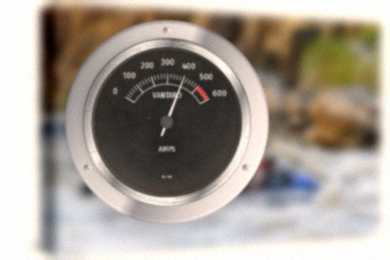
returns 400,A
